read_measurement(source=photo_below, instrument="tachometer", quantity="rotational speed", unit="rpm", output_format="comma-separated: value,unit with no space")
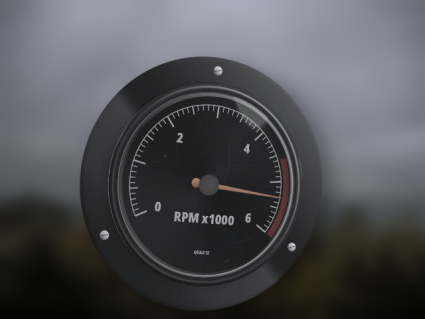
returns 5300,rpm
